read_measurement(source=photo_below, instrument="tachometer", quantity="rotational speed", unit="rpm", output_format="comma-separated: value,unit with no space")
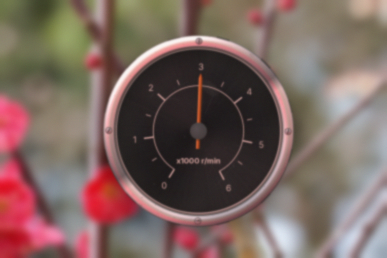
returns 3000,rpm
